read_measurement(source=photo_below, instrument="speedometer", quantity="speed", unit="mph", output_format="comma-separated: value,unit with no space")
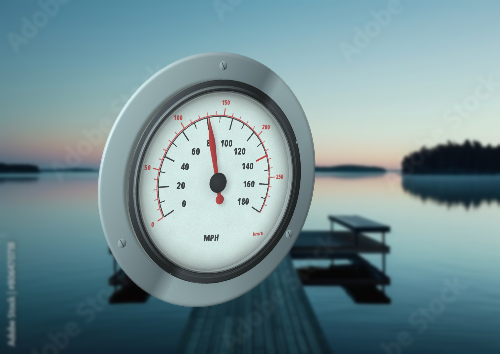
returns 80,mph
